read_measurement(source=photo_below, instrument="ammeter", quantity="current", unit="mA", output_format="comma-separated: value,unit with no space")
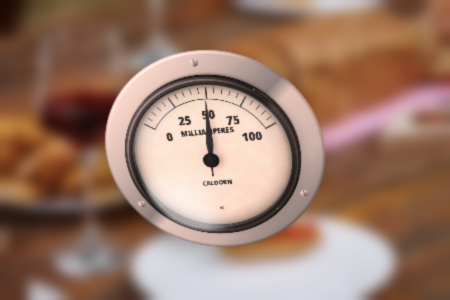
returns 50,mA
